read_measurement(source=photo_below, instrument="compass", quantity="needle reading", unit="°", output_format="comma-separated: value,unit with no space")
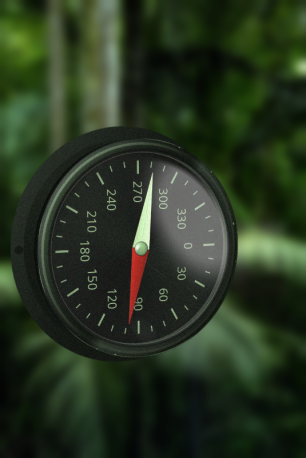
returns 100,°
